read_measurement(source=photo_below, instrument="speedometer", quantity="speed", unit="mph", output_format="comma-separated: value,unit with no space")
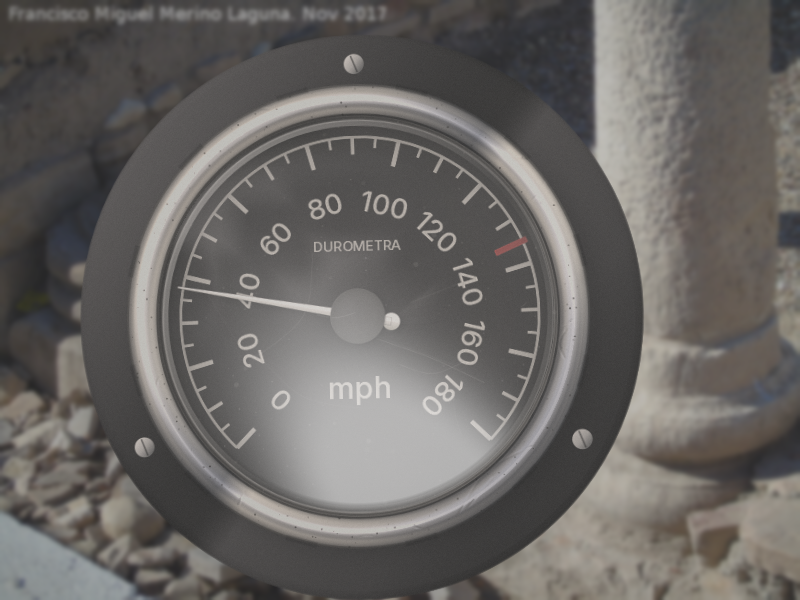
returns 37.5,mph
